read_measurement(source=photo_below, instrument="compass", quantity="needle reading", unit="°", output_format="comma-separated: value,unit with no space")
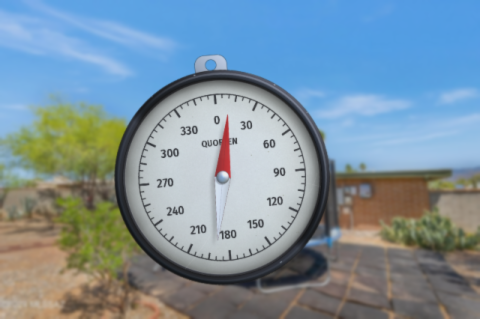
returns 10,°
